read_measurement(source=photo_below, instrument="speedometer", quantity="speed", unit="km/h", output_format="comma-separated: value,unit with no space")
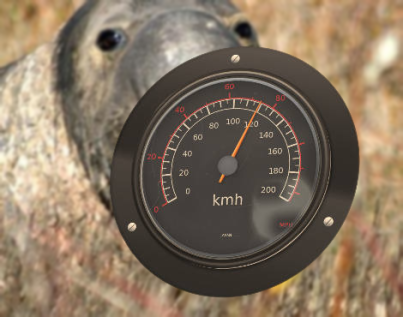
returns 120,km/h
